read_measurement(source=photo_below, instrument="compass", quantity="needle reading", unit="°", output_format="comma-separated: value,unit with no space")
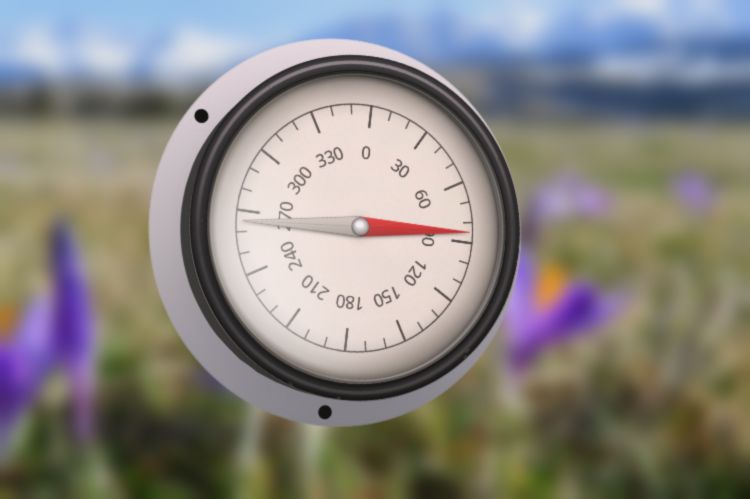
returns 85,°
